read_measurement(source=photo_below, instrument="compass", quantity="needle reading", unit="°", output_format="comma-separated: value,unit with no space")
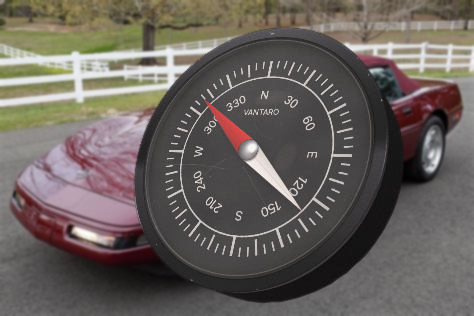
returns 310,°
